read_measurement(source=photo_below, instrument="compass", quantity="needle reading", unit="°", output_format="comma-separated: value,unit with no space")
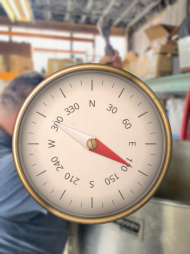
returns 120,°
